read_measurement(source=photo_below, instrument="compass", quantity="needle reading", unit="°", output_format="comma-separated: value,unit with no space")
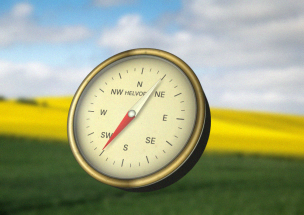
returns 210,°
